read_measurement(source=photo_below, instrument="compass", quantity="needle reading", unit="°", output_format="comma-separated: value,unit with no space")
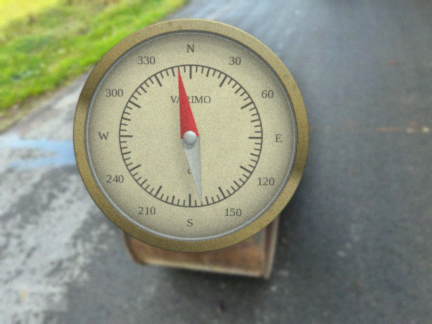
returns 350,°
